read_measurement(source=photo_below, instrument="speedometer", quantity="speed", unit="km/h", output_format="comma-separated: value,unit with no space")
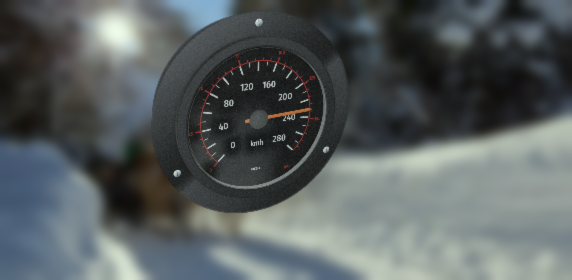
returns 230,km/h
